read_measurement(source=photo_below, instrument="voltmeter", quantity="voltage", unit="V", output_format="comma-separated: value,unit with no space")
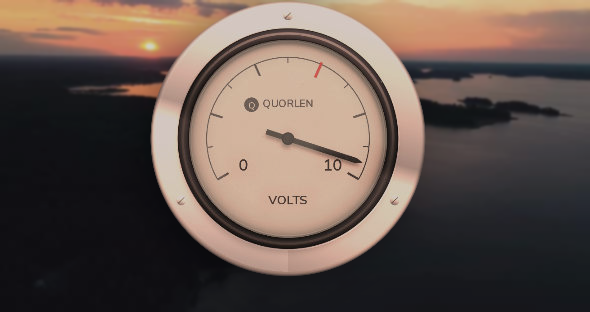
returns 9.5,V
